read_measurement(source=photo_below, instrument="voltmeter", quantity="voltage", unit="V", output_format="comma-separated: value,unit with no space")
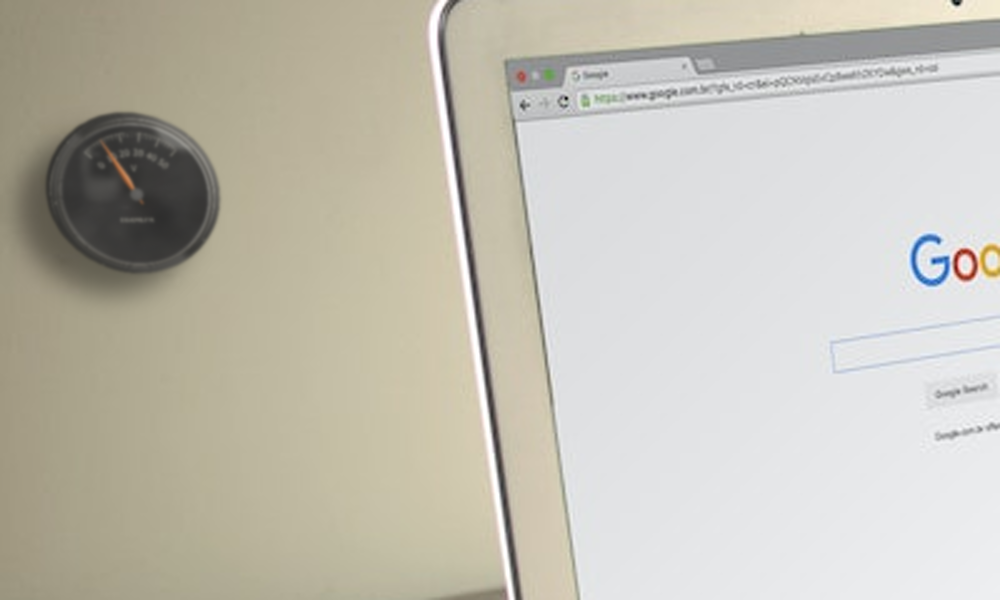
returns 10,V
